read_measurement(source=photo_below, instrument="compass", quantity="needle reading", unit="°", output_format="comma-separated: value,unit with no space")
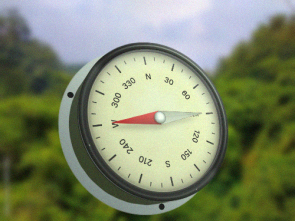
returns 270,°
